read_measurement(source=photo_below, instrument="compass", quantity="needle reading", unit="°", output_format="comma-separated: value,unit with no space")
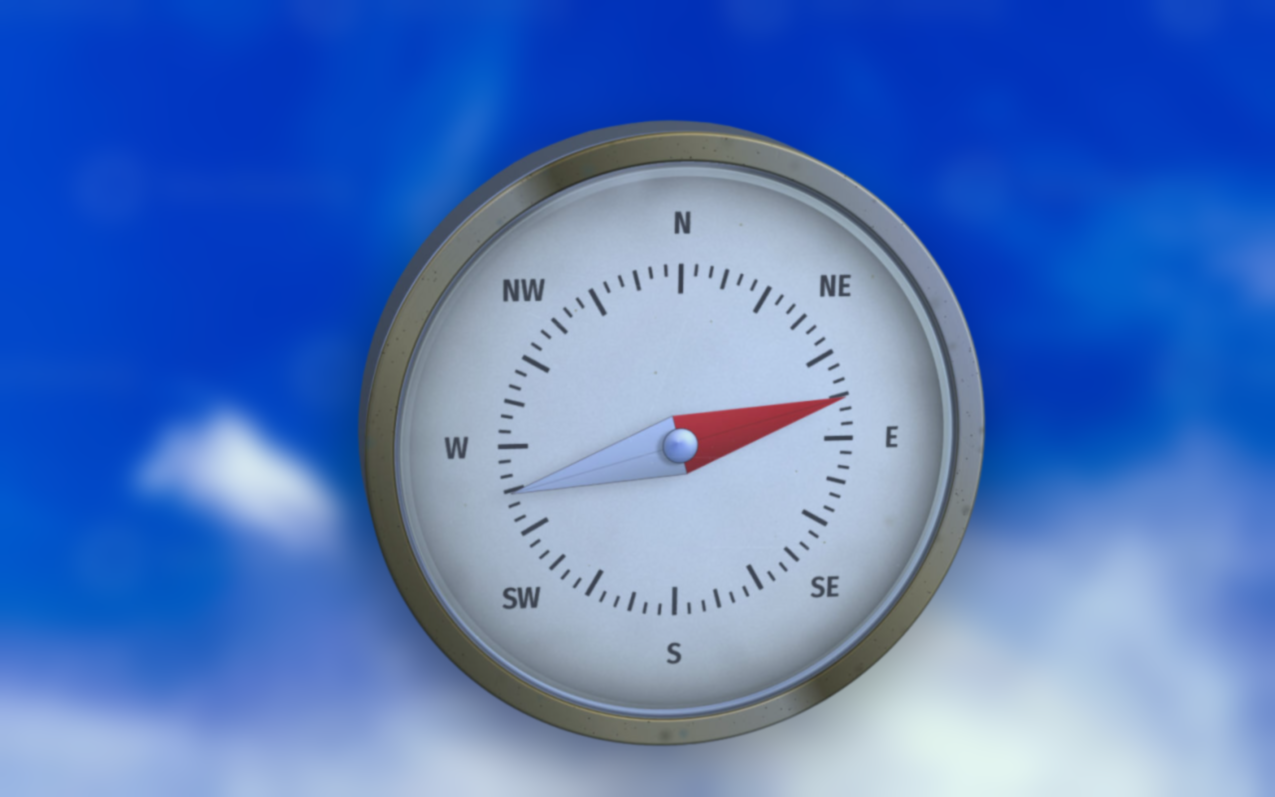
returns 75,°
